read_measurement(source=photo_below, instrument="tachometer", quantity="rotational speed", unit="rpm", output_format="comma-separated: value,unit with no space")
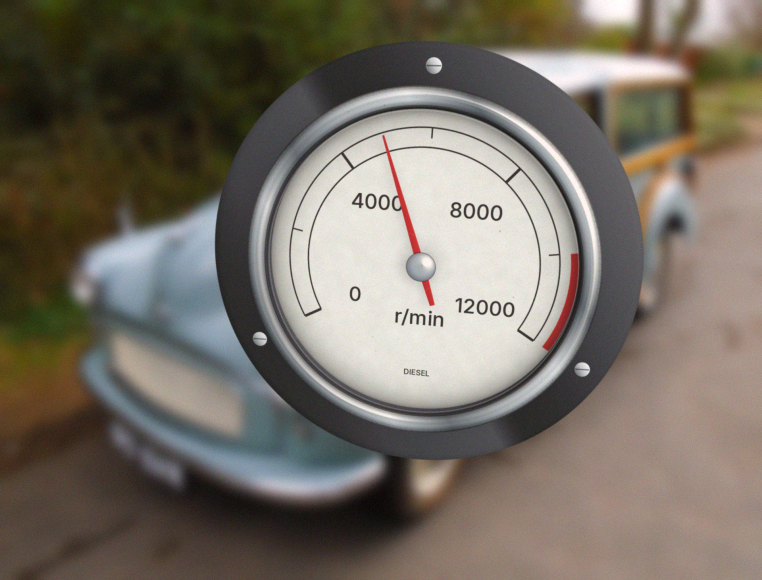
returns 5000,rpm
